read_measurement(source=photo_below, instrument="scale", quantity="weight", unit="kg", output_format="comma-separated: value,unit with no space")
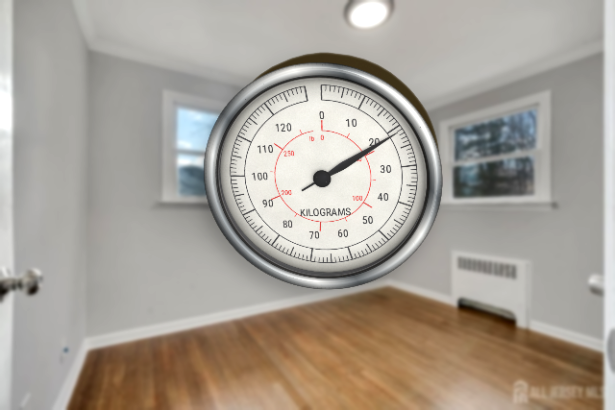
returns 21,kg
